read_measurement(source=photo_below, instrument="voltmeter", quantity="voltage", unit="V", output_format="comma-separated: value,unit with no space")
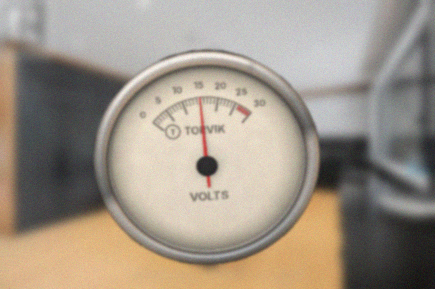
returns 15,V
